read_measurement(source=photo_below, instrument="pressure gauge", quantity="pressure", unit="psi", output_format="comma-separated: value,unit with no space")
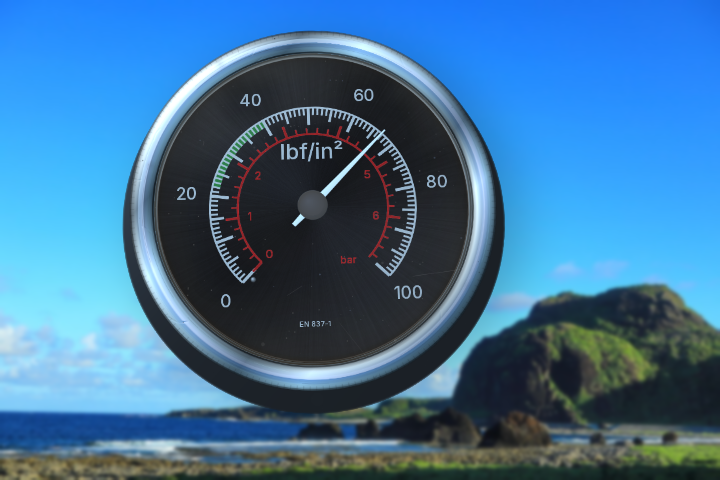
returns 67,psi
